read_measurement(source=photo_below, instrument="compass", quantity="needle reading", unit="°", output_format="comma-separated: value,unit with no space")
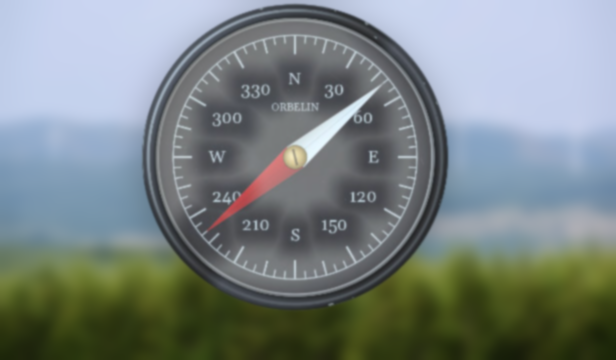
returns 230,°
